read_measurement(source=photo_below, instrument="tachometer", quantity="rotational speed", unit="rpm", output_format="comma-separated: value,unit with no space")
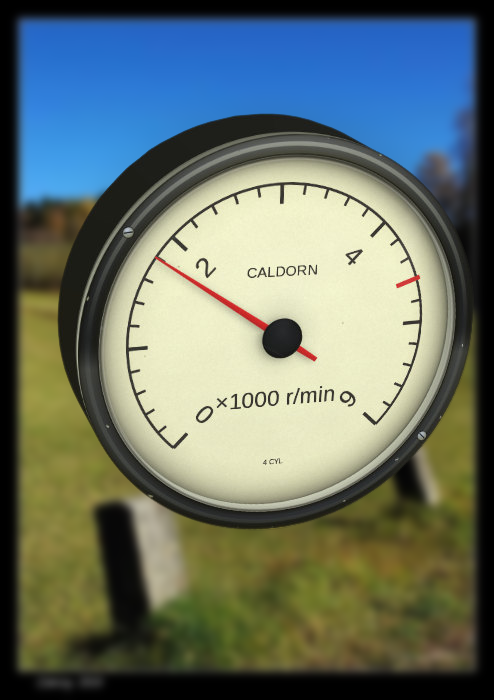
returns 1800,rpm
